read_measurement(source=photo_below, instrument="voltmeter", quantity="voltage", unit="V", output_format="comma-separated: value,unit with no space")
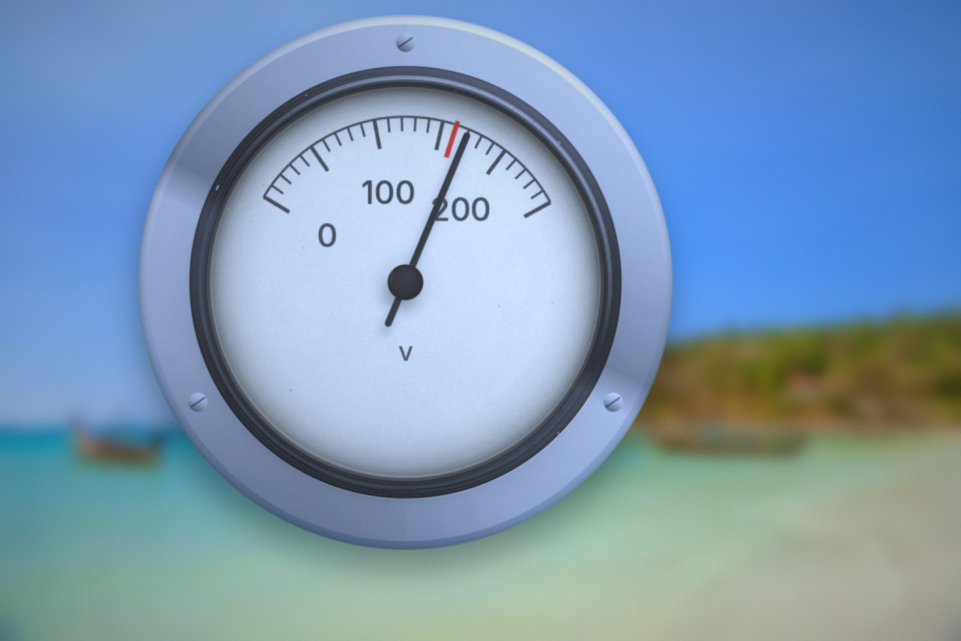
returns 170,V
